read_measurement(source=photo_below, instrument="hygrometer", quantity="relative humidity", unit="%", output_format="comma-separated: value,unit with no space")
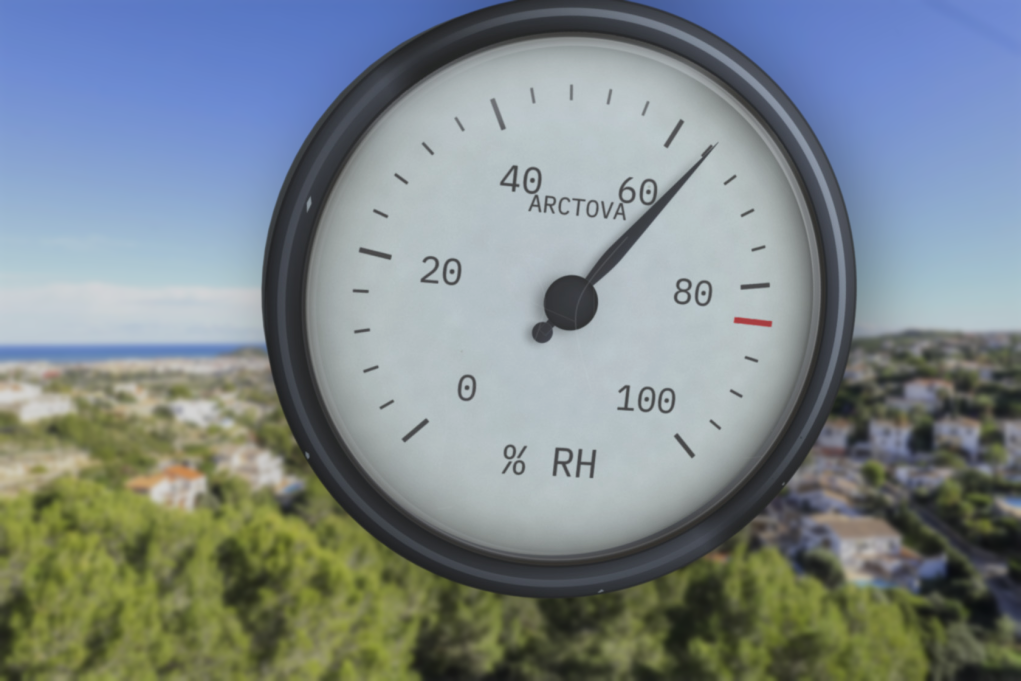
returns 64,%
